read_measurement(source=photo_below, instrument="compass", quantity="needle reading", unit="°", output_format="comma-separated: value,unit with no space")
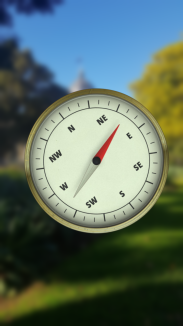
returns 70,°
